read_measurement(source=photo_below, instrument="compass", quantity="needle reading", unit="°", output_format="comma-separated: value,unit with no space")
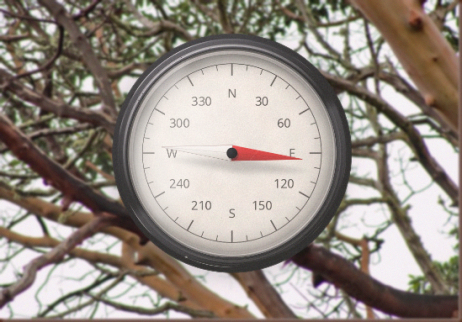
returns 95,°
